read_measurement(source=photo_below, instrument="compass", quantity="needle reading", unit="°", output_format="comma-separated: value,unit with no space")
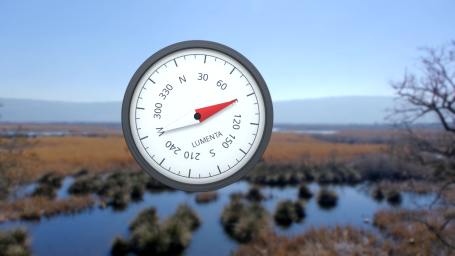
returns 90,°
